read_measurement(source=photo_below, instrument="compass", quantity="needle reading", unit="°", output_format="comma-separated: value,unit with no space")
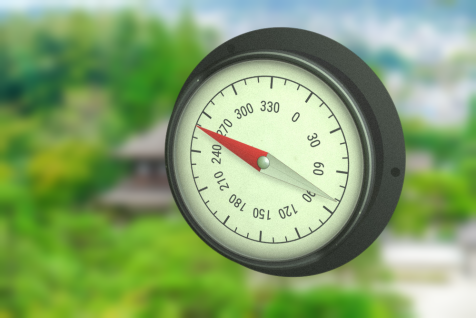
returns 260,°
